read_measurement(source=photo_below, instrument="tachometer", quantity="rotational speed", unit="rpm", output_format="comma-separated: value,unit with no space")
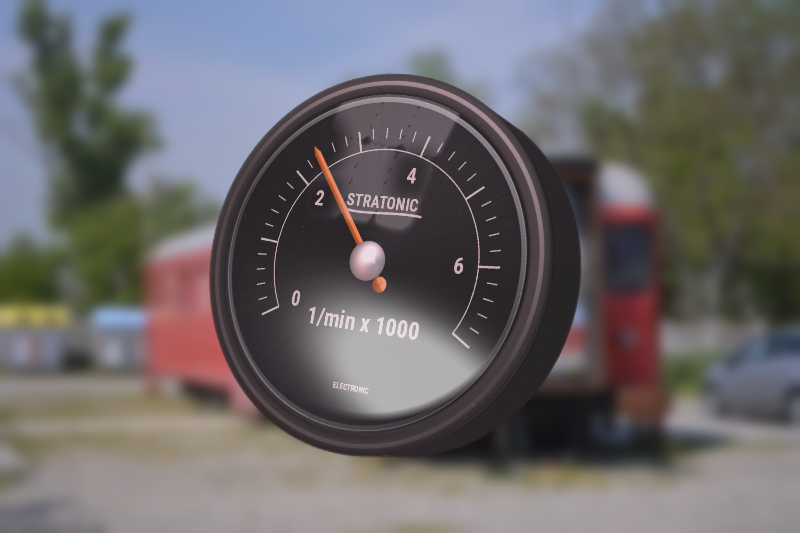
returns 2400,rpm
